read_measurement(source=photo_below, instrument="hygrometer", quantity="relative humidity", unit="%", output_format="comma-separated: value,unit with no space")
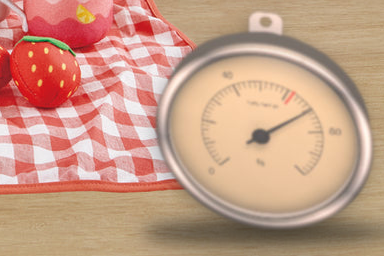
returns 70,%
